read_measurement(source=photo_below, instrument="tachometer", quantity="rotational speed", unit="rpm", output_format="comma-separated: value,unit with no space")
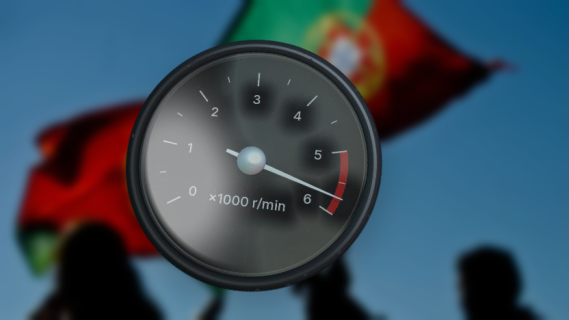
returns 5750,rpm
